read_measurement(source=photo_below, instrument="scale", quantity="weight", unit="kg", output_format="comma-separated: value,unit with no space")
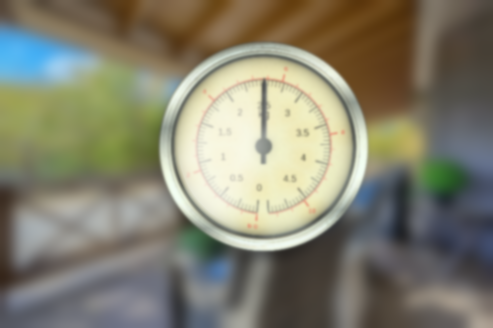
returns 2.5,kg
